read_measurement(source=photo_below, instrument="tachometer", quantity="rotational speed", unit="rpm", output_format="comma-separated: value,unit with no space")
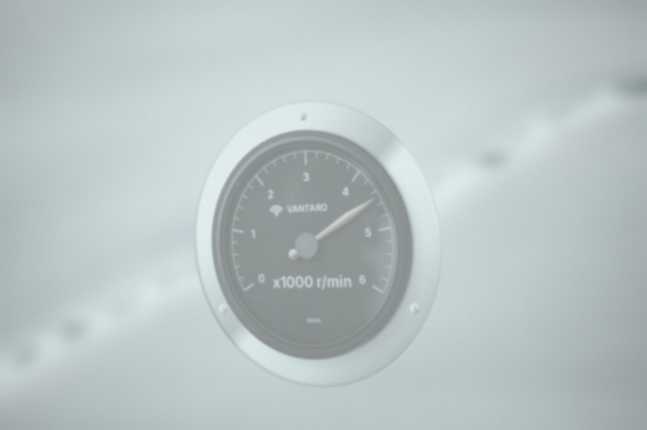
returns 4500,rpm
